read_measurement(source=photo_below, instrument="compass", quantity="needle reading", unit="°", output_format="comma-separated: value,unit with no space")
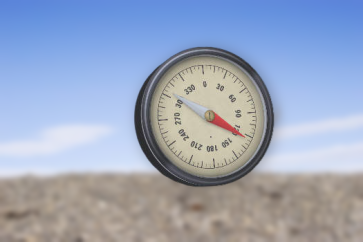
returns 125,°
